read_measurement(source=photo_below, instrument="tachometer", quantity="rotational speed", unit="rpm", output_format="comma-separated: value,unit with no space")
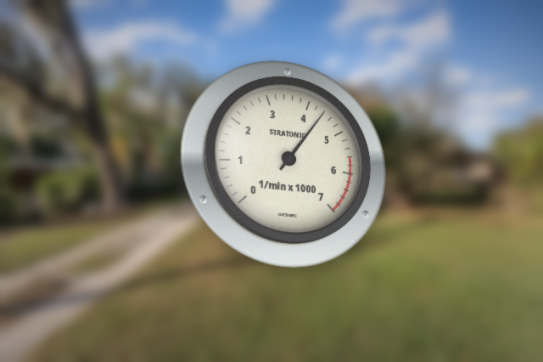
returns 4400,rpm
